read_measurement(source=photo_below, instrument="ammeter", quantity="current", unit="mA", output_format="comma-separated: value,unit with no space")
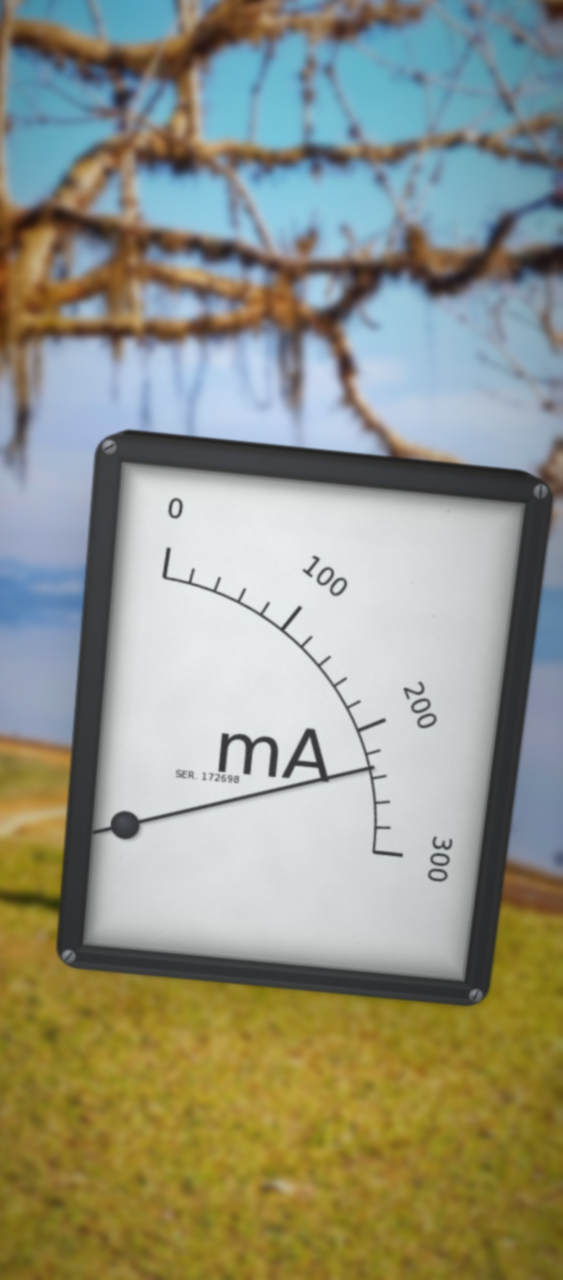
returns 230,mA
